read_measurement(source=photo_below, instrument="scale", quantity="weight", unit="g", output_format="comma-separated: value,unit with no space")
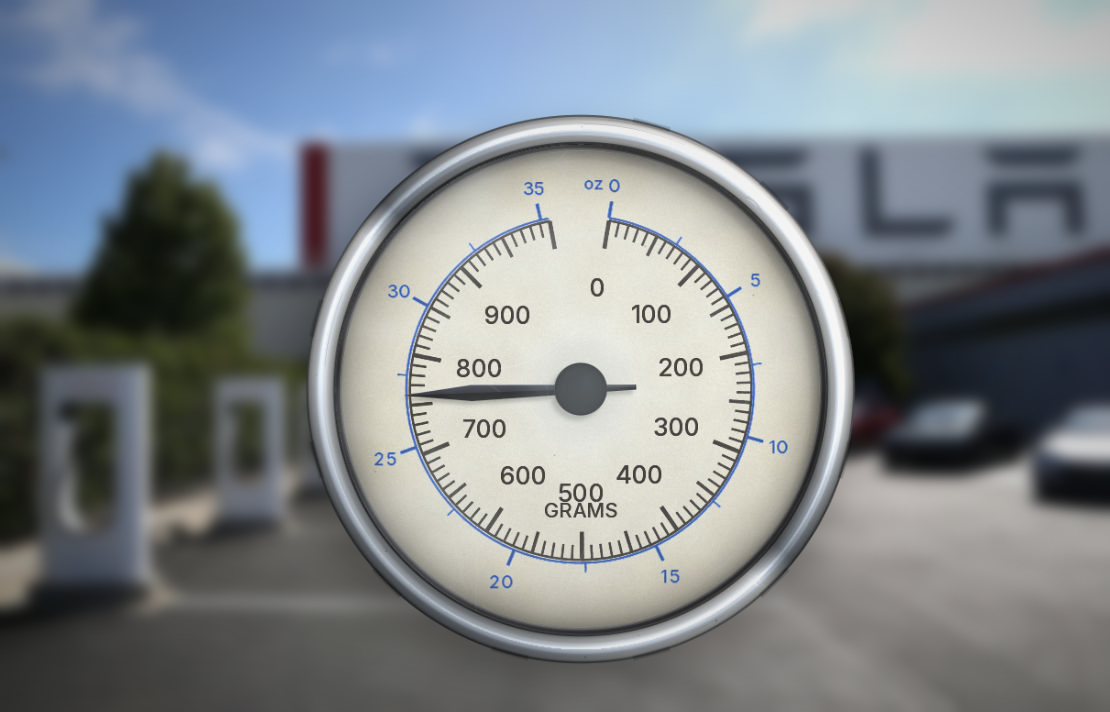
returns 760,g
